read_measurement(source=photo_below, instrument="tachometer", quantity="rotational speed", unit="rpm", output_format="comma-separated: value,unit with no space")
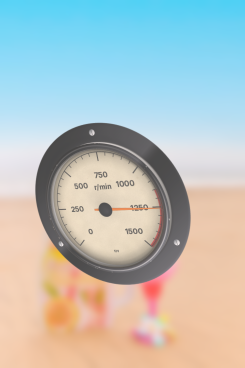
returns 1250,rpm
